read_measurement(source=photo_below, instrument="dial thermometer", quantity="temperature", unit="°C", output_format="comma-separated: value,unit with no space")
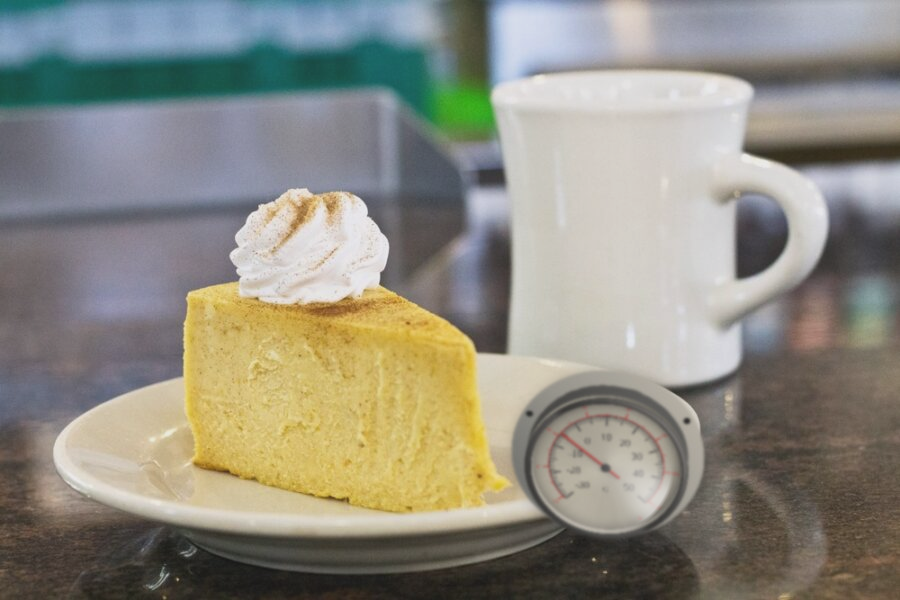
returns -5,°C
